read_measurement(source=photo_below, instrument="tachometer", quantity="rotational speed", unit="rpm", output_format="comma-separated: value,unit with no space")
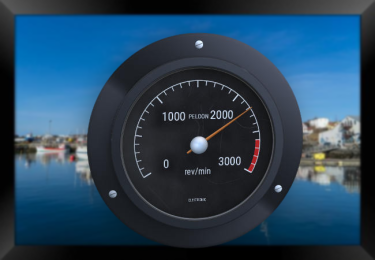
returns 2200,rpm
